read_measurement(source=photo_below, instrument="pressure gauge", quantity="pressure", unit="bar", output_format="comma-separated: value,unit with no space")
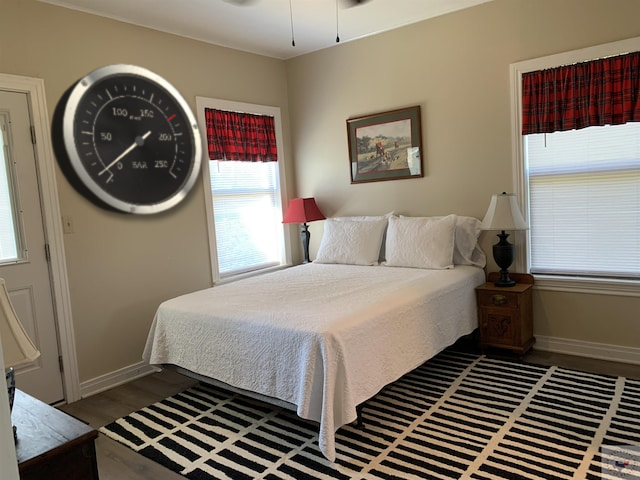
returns 10,bar
